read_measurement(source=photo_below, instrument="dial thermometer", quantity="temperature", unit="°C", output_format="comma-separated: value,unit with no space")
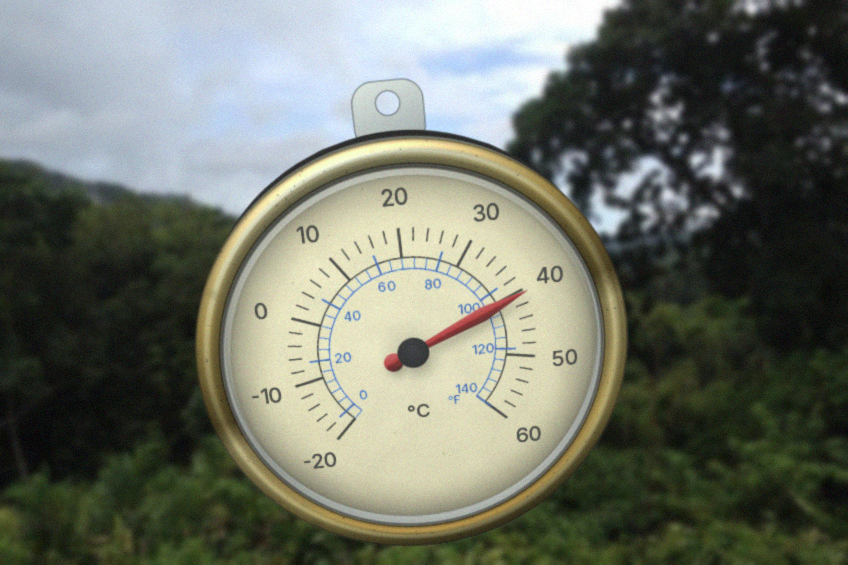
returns 40,°C
